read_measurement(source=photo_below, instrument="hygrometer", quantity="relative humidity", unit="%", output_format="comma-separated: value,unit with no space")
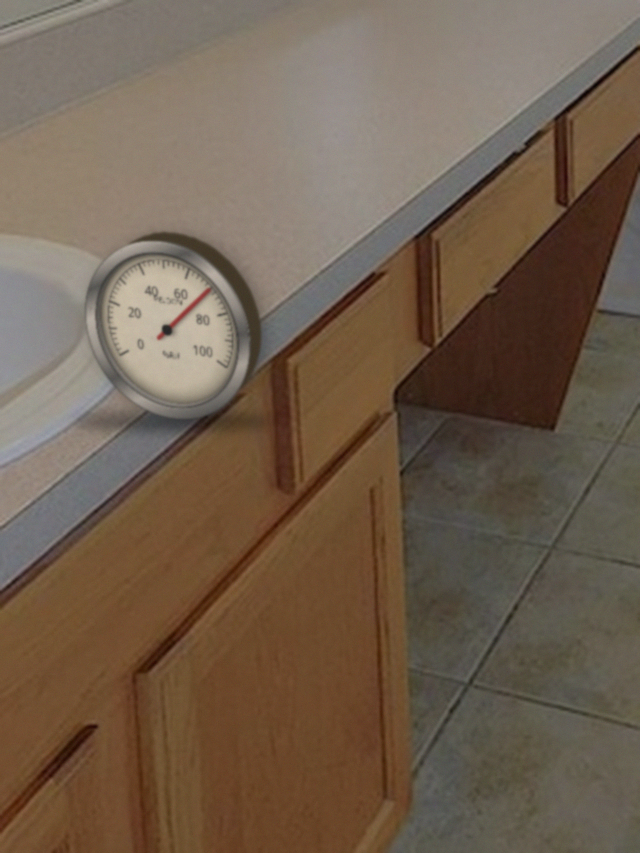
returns 70,%
